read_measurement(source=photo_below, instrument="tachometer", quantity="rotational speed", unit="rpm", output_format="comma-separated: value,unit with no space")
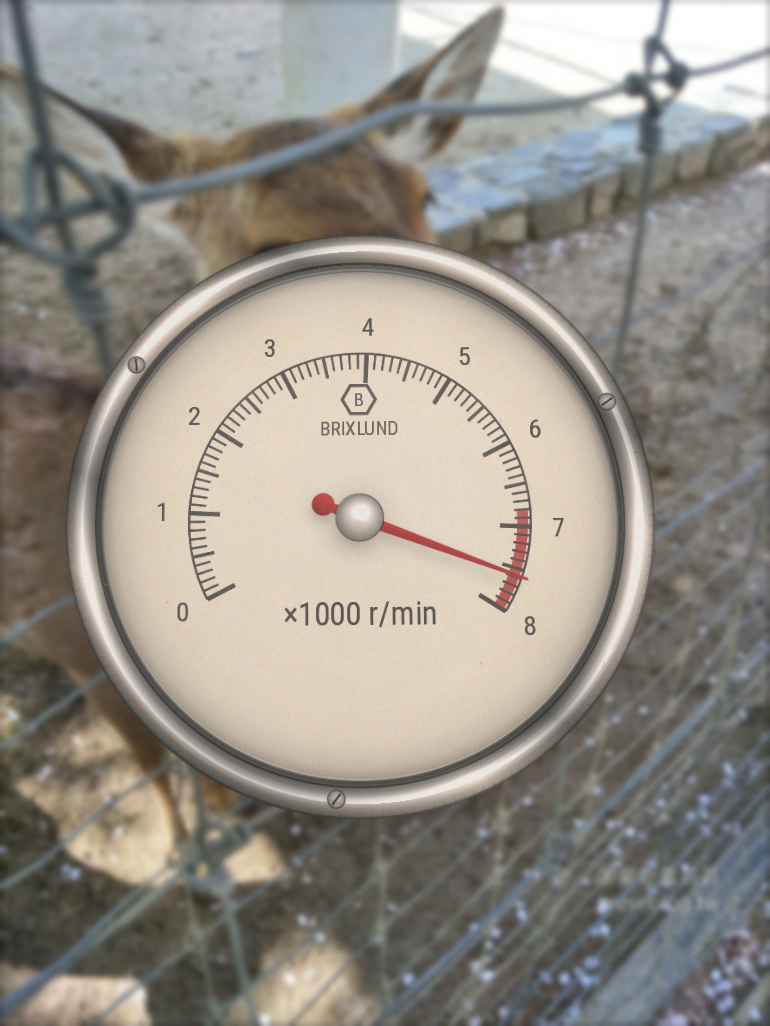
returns 7600,rpm
